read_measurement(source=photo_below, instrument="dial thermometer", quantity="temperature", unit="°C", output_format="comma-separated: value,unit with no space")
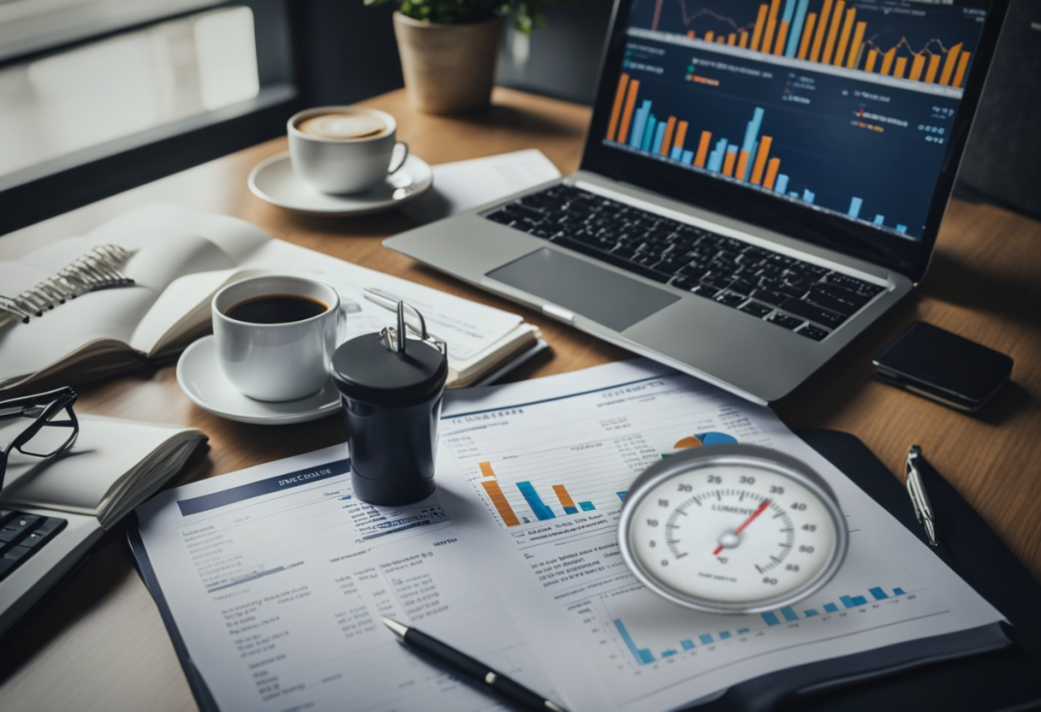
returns 35,°C
